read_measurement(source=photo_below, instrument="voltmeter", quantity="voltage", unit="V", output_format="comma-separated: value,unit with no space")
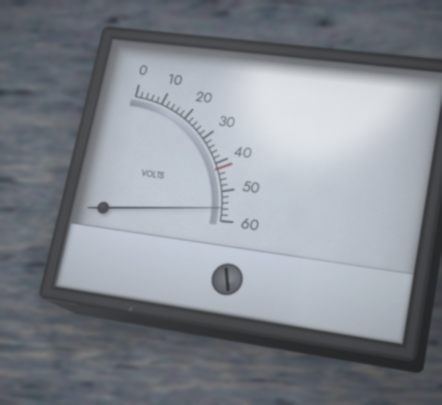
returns 56,V
